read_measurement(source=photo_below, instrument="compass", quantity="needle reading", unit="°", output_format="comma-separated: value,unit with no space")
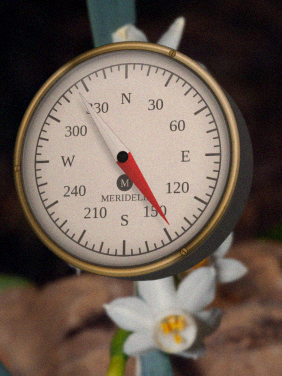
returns 145,°
